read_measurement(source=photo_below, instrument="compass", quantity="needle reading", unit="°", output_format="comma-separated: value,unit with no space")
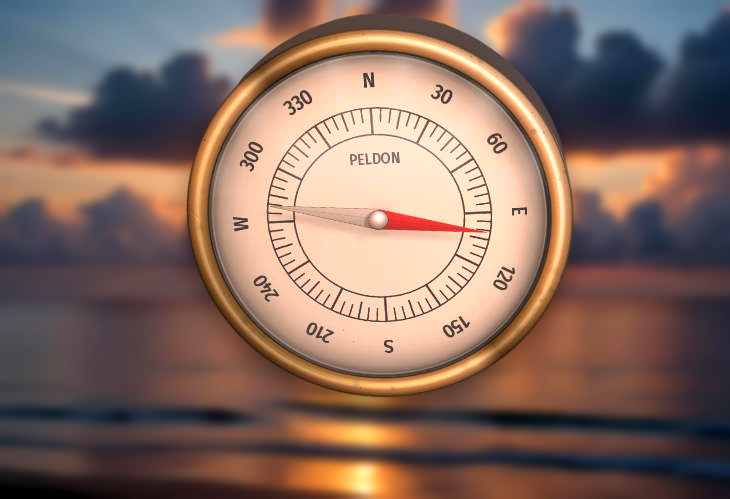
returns 100,°
